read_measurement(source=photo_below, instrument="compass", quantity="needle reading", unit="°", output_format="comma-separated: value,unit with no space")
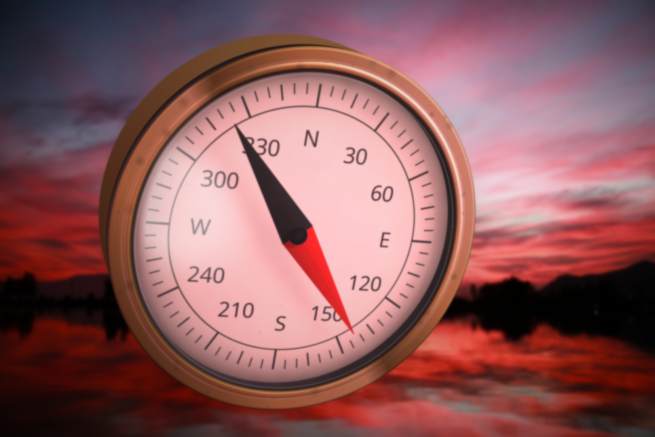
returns 142.5,°
